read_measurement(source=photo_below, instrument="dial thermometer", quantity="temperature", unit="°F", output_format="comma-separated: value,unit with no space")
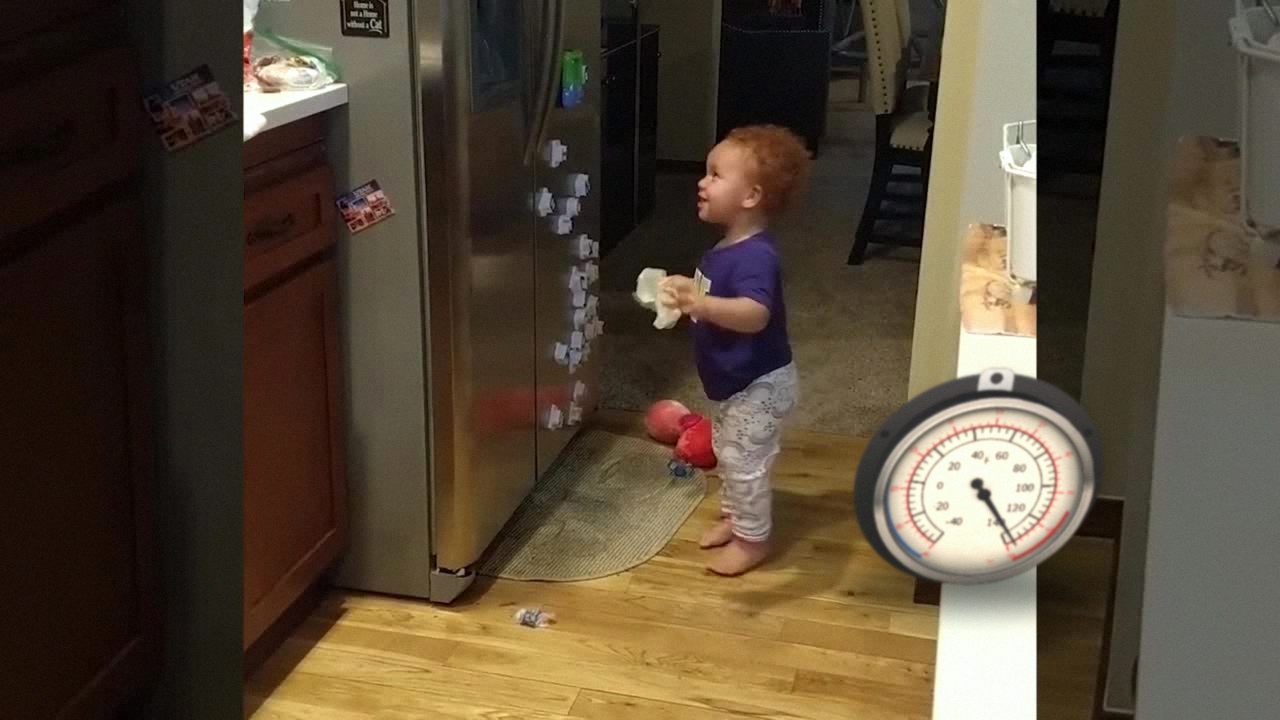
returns 136,°F
